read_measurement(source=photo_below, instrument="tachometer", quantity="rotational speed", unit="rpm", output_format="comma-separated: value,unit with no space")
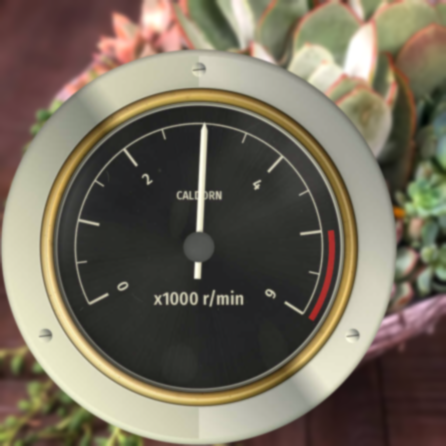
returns 3000,rpm
